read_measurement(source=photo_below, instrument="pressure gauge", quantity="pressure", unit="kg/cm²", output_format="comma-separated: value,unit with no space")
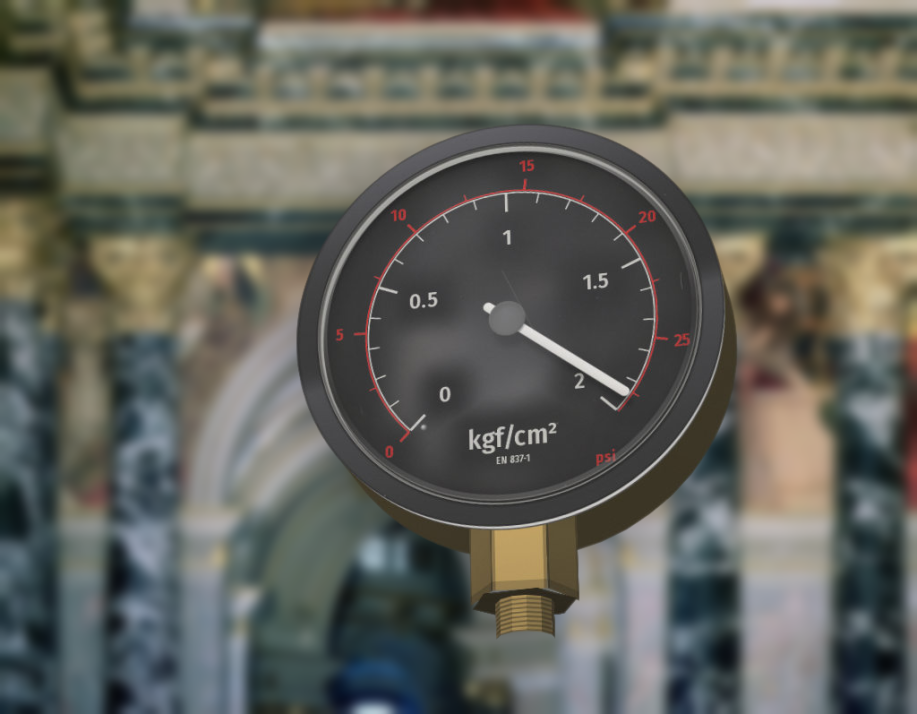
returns 1.95,kg/cm²
